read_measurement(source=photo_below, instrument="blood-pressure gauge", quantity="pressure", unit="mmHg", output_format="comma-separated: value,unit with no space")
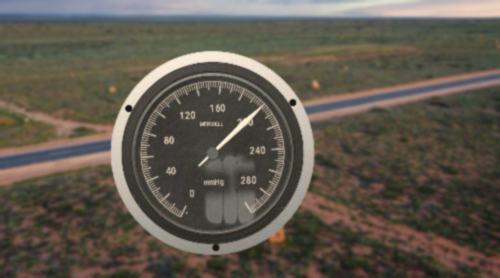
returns 200,mmHg
